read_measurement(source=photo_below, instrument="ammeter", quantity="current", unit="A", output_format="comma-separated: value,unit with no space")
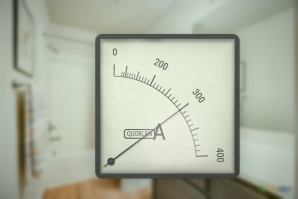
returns 300,A
